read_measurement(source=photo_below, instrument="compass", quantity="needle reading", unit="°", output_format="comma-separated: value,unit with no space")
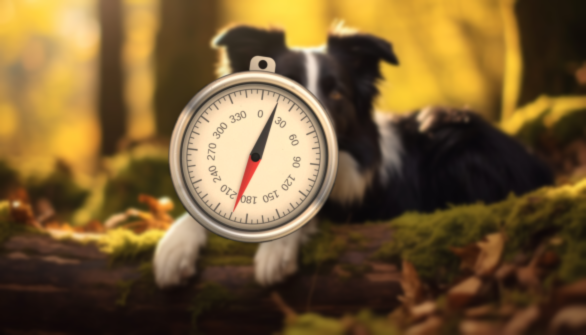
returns 195,°
